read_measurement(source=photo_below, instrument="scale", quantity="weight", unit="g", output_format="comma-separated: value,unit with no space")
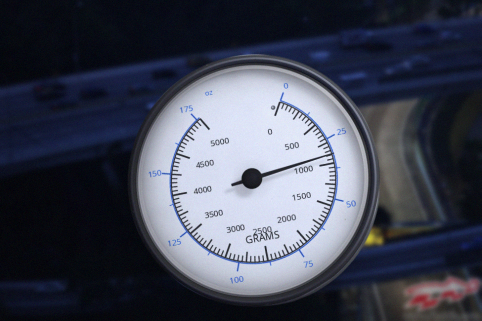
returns 900,g
